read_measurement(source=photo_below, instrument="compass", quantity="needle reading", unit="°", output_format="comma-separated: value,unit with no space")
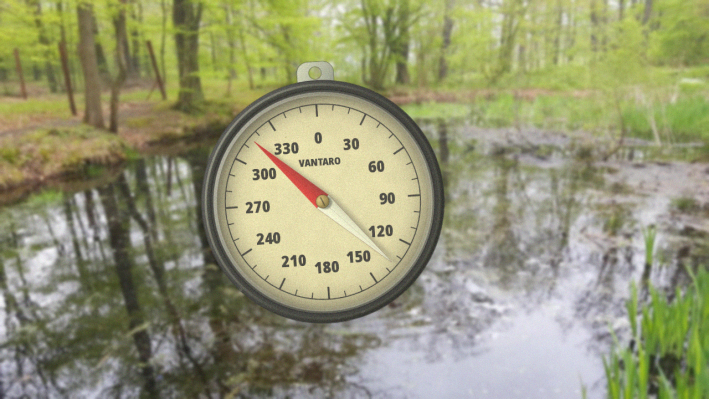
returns 315,°
